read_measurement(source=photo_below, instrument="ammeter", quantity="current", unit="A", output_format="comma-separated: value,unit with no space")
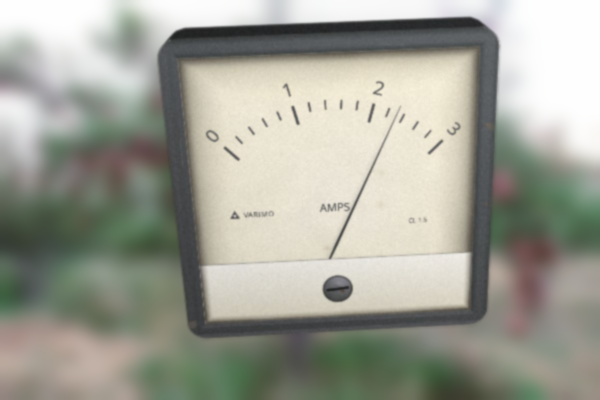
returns 2.3,A
